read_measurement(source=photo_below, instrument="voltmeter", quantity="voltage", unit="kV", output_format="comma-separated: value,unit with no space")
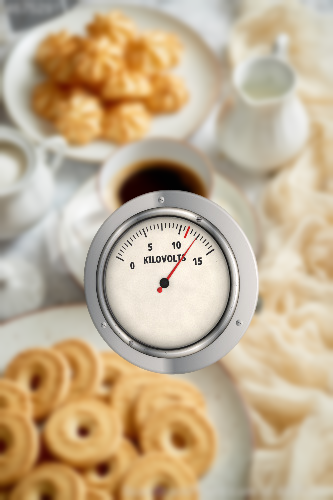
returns 12.5,kV
